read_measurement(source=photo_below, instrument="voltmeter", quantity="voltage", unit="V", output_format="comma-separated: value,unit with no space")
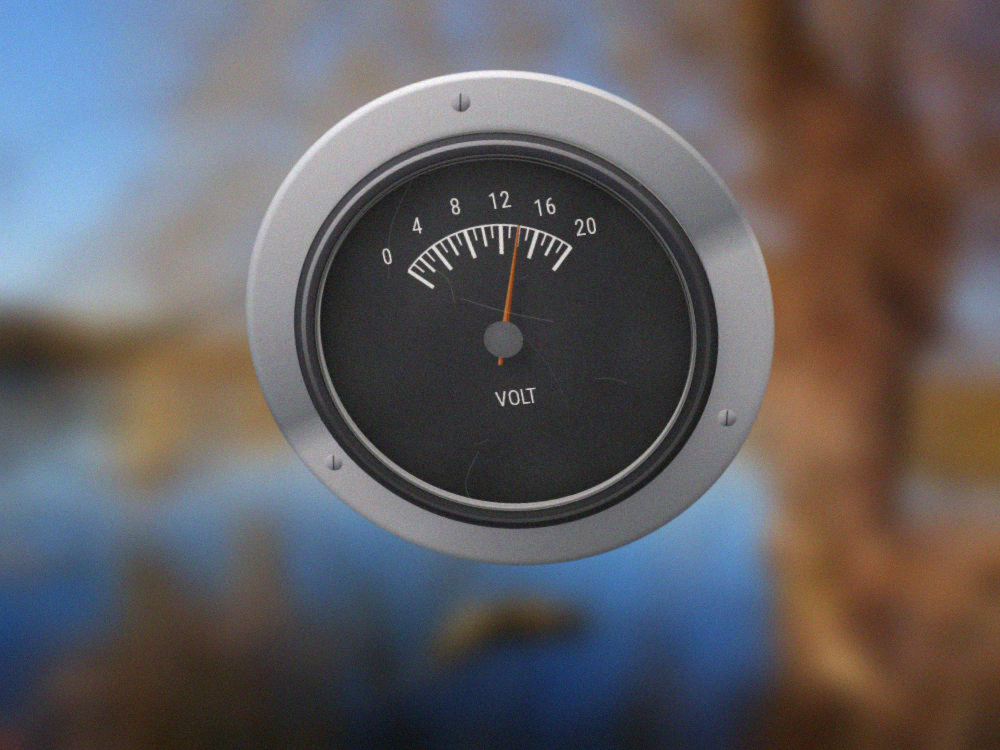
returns 14,V
